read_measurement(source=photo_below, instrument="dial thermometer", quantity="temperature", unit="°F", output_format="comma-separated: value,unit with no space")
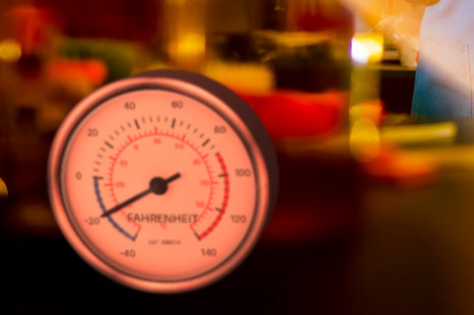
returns -20,°F
